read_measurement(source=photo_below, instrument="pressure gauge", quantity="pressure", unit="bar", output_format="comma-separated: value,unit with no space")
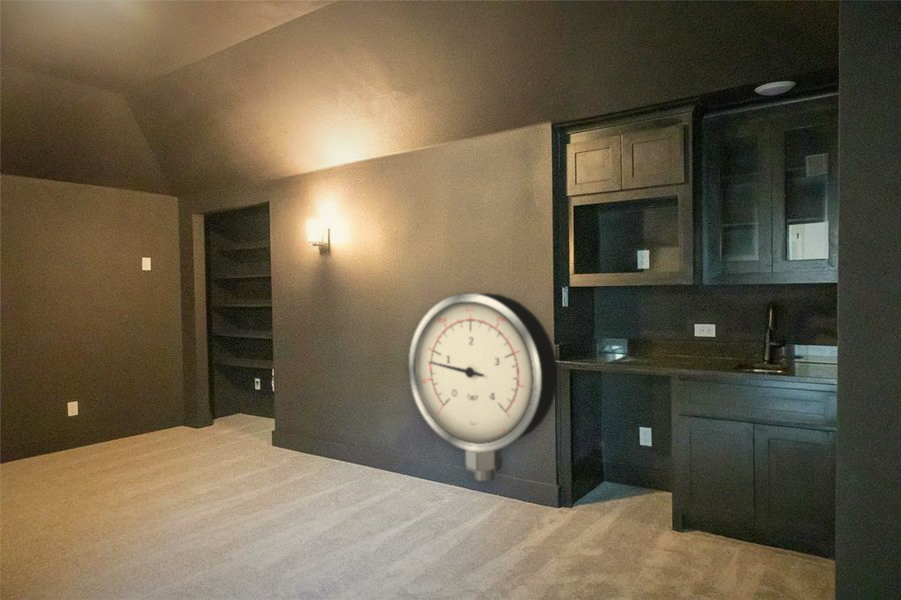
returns 0.8,bar
